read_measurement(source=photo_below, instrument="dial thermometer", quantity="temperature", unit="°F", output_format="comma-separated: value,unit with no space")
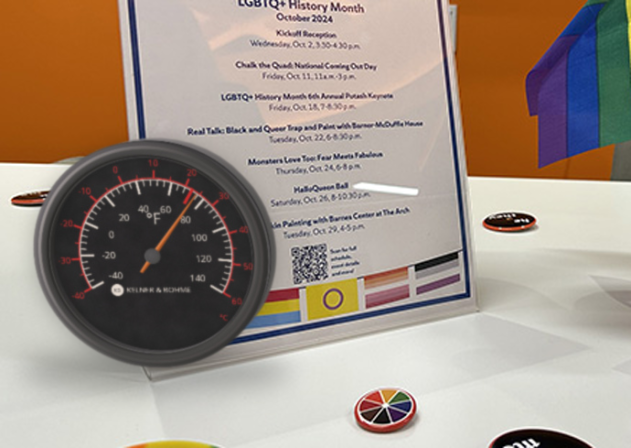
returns 76,°F
